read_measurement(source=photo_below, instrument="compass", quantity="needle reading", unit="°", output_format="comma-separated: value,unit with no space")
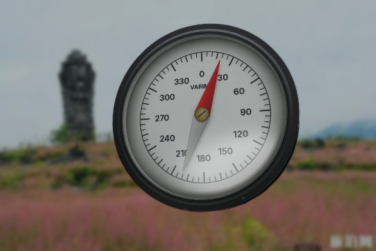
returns 20,°
